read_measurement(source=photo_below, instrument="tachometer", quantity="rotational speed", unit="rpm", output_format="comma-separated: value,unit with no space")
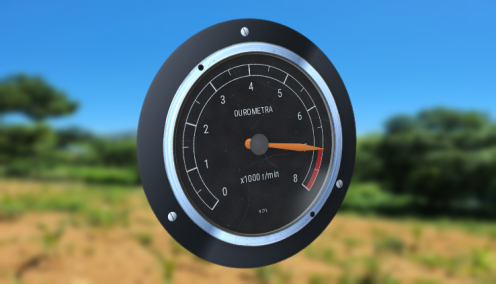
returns 7000,rpm
